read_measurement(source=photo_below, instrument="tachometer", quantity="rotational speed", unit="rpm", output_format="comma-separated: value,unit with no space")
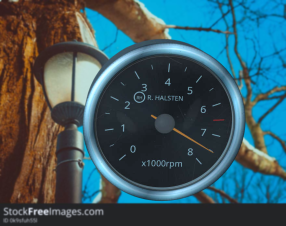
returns 7500,rpm
